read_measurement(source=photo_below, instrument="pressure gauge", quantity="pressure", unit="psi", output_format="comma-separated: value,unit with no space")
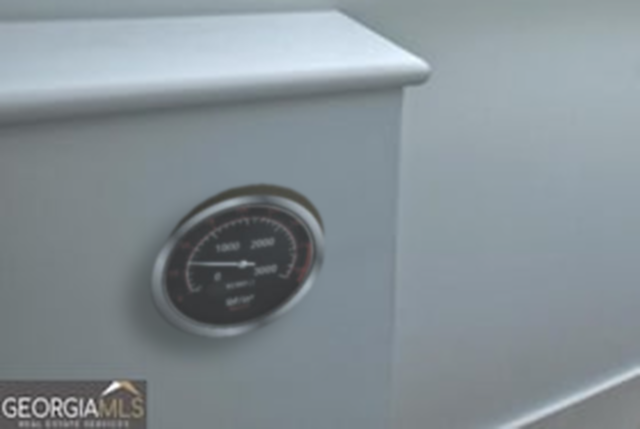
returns 500,psi
